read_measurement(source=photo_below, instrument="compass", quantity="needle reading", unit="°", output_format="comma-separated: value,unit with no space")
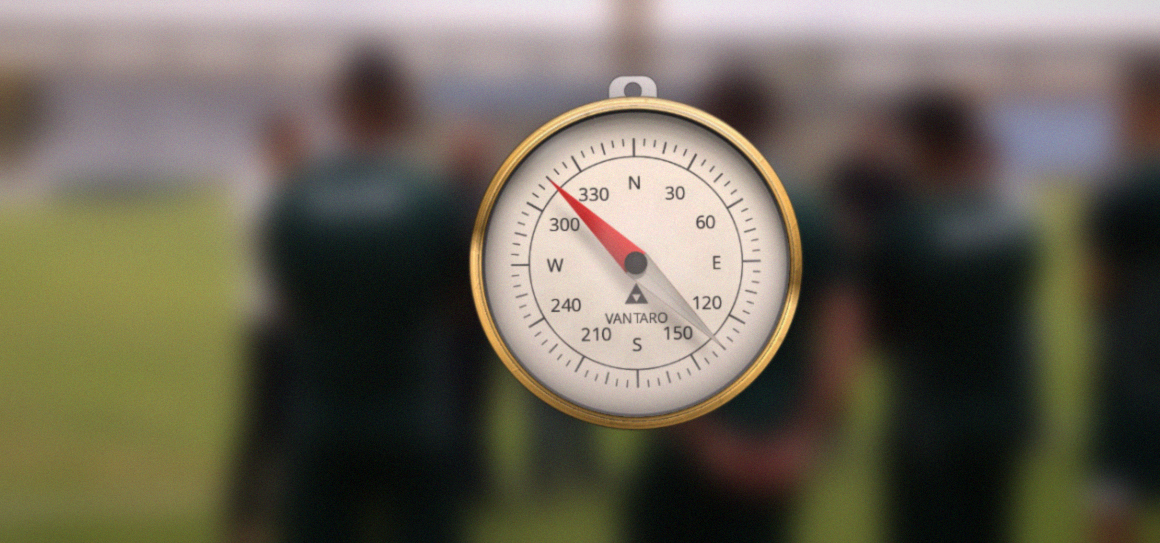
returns 315,°
